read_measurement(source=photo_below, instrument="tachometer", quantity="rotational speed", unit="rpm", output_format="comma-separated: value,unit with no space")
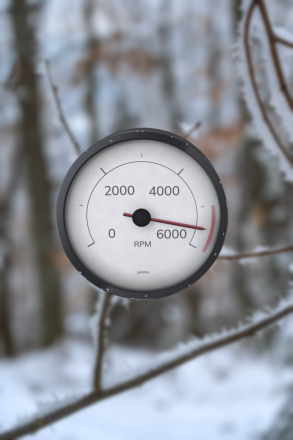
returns 5500,rpm
